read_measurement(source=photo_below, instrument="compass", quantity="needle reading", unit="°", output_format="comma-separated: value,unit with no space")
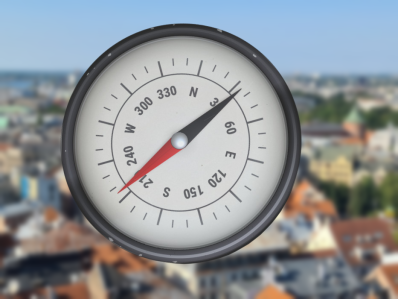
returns 215,°
